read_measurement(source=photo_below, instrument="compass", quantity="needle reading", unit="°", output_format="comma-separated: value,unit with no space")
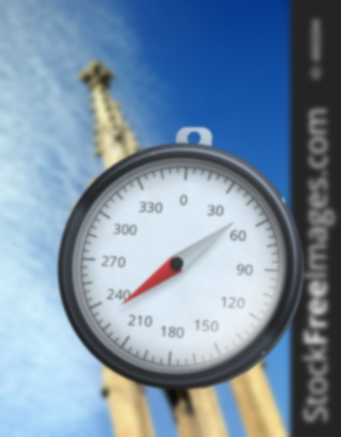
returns 230,°
